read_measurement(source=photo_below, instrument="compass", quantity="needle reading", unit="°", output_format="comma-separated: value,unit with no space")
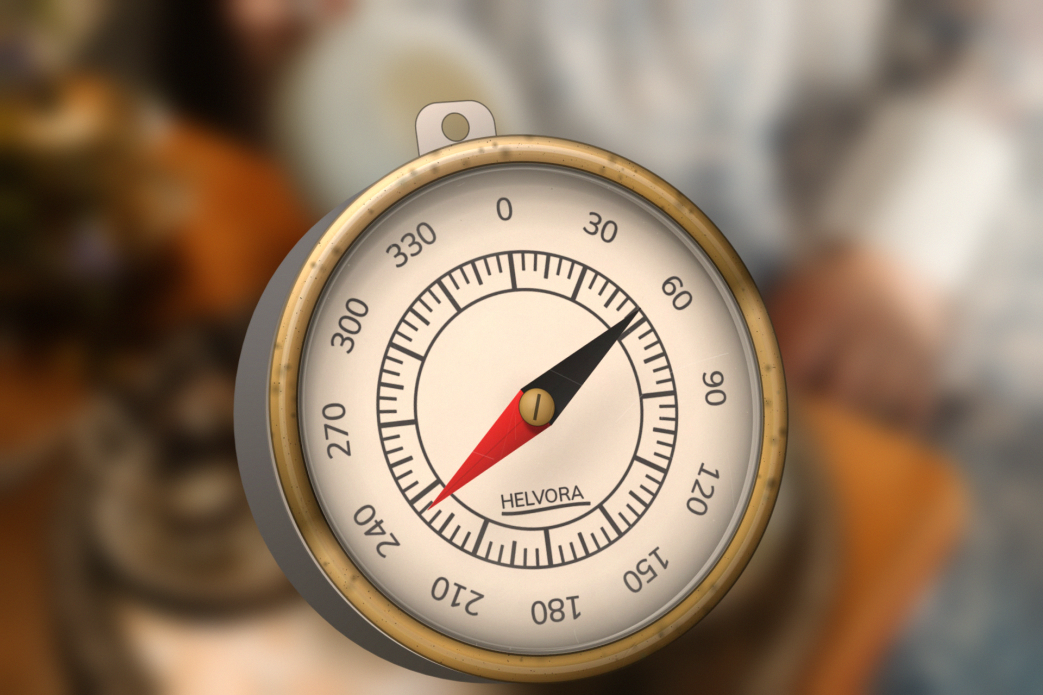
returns 235,°
